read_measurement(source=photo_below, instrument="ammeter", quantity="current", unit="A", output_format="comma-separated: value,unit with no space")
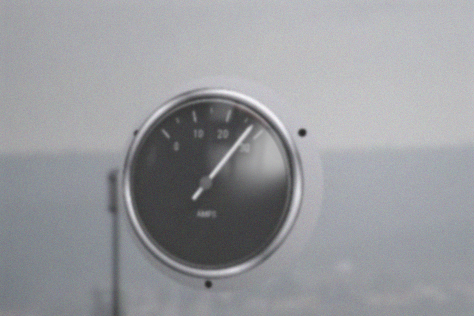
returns 27.5,A
